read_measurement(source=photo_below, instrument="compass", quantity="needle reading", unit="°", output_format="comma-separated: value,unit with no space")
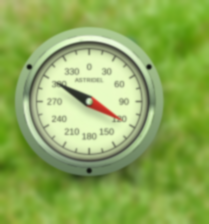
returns 120,°
